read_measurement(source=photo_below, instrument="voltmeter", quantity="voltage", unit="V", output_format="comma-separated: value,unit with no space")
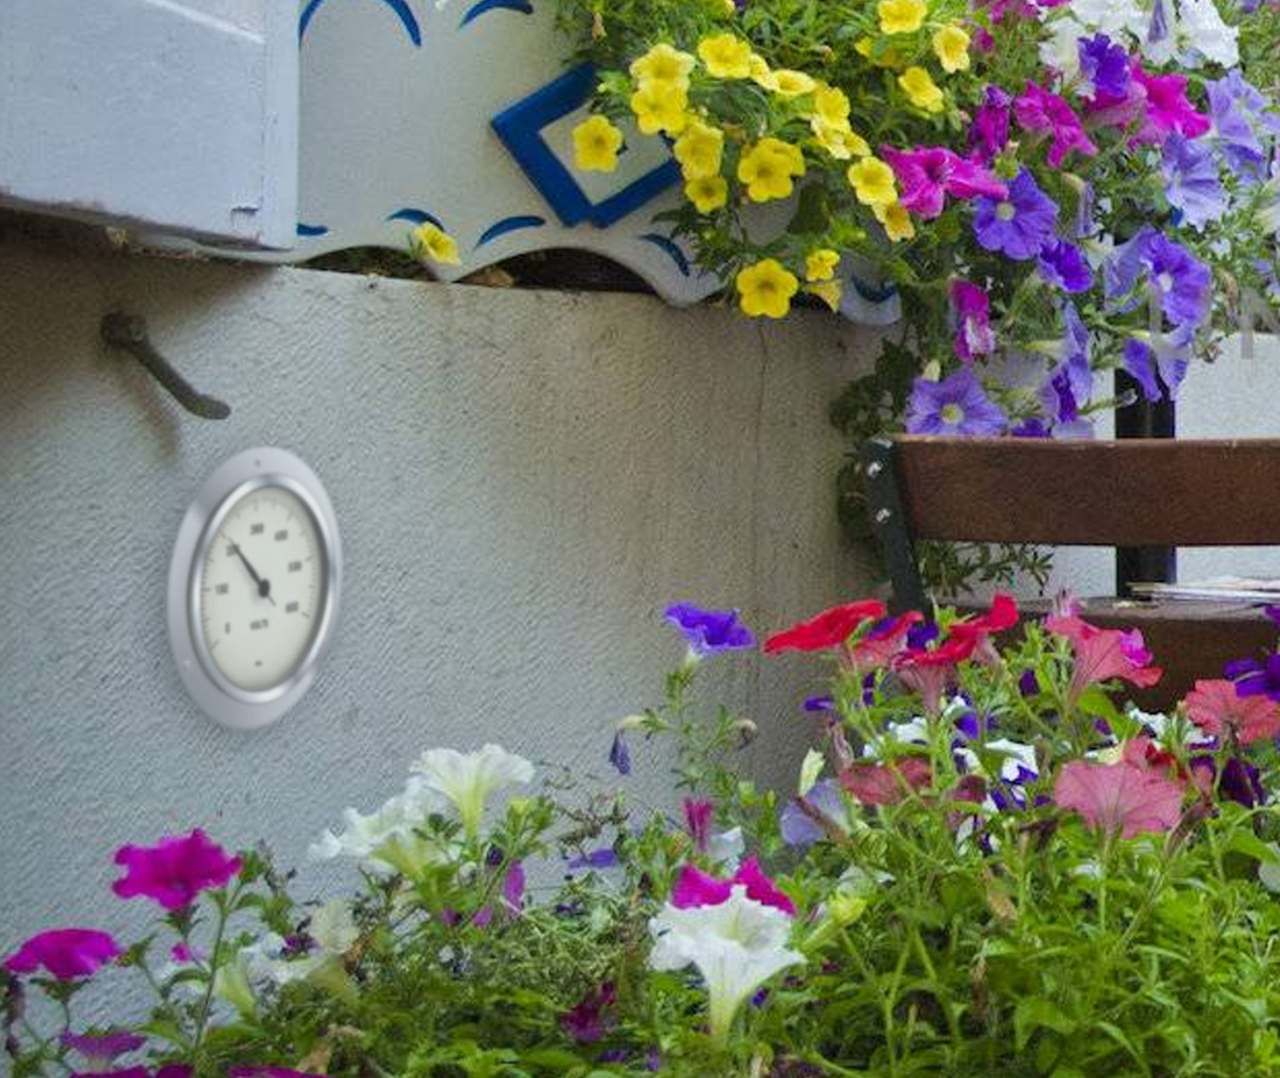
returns 200,V
